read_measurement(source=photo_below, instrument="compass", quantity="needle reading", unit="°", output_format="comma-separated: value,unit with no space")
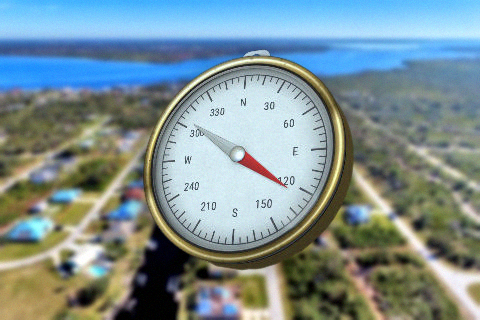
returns 125,°
